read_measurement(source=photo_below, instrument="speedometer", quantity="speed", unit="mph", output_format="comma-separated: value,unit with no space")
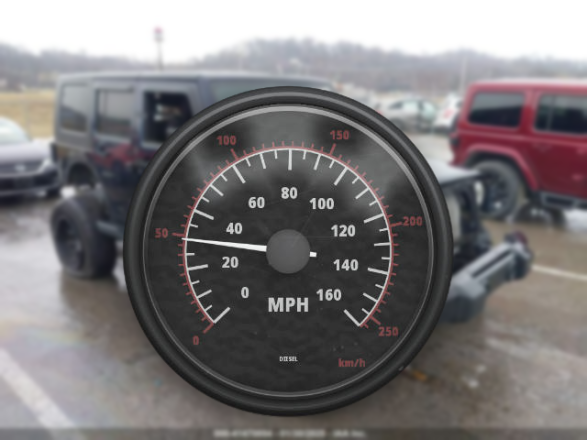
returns 30,mph
